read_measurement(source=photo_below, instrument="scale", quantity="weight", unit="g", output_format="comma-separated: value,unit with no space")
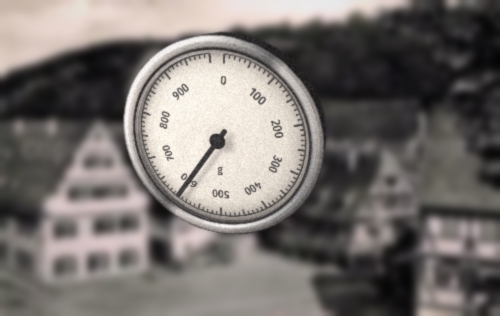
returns 600,g
